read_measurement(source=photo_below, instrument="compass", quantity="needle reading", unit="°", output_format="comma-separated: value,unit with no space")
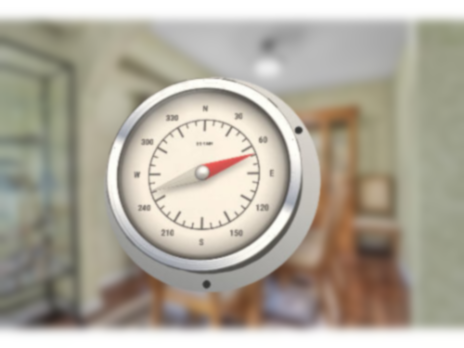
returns 70,°
